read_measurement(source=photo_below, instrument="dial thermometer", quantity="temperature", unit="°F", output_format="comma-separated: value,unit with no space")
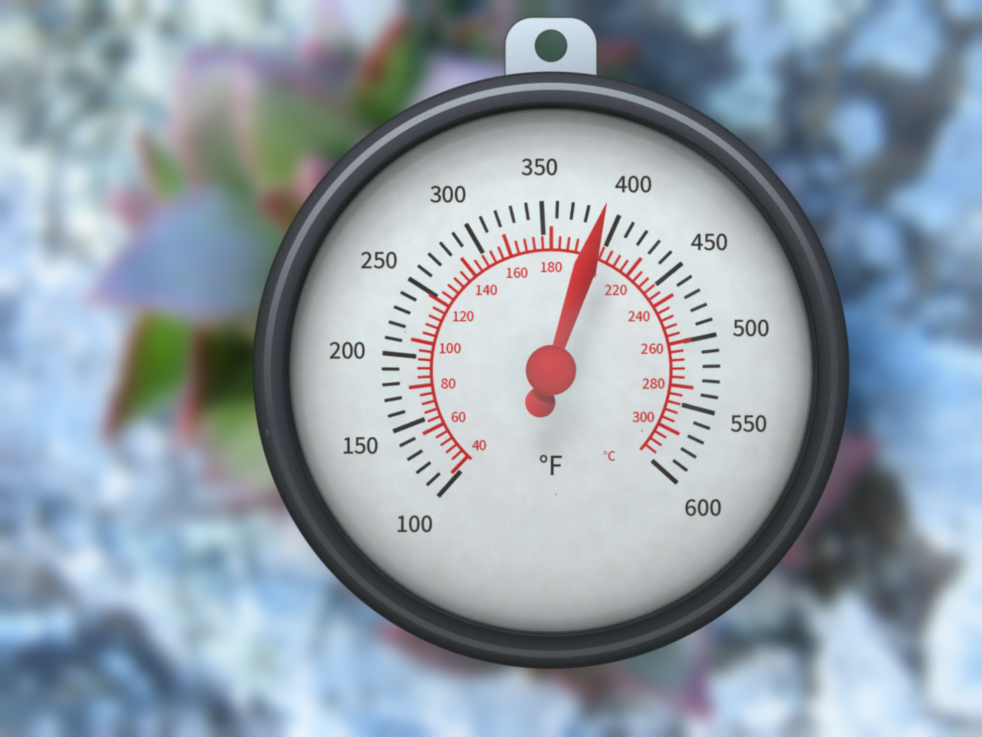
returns 390,°F
